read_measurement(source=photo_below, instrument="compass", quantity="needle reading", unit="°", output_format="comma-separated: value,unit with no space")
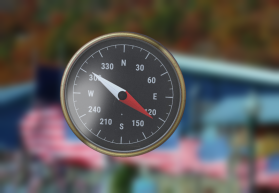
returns 125,°
